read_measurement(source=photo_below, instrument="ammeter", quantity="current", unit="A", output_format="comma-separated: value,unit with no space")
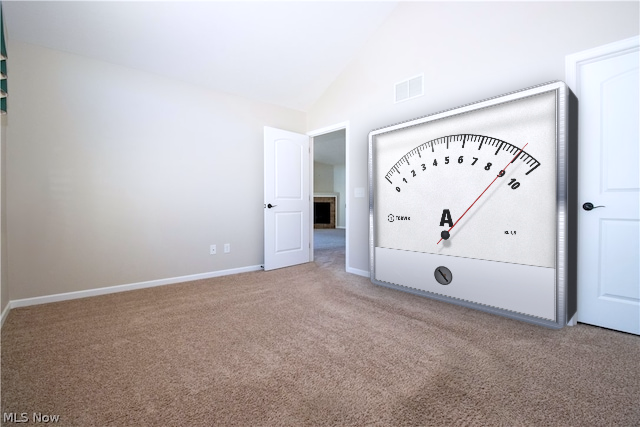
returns 9,A
